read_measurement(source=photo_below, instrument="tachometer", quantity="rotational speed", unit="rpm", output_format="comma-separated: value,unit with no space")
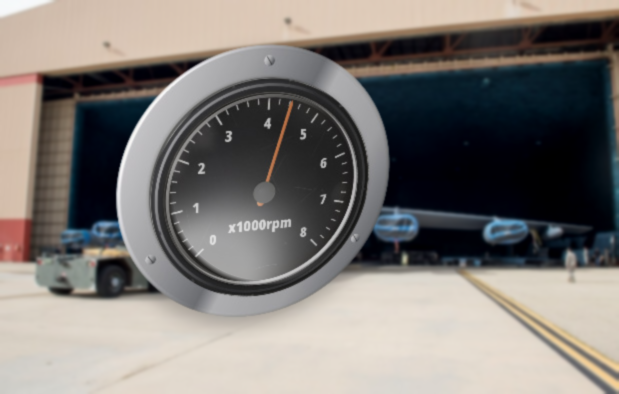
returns 4400,rpm
